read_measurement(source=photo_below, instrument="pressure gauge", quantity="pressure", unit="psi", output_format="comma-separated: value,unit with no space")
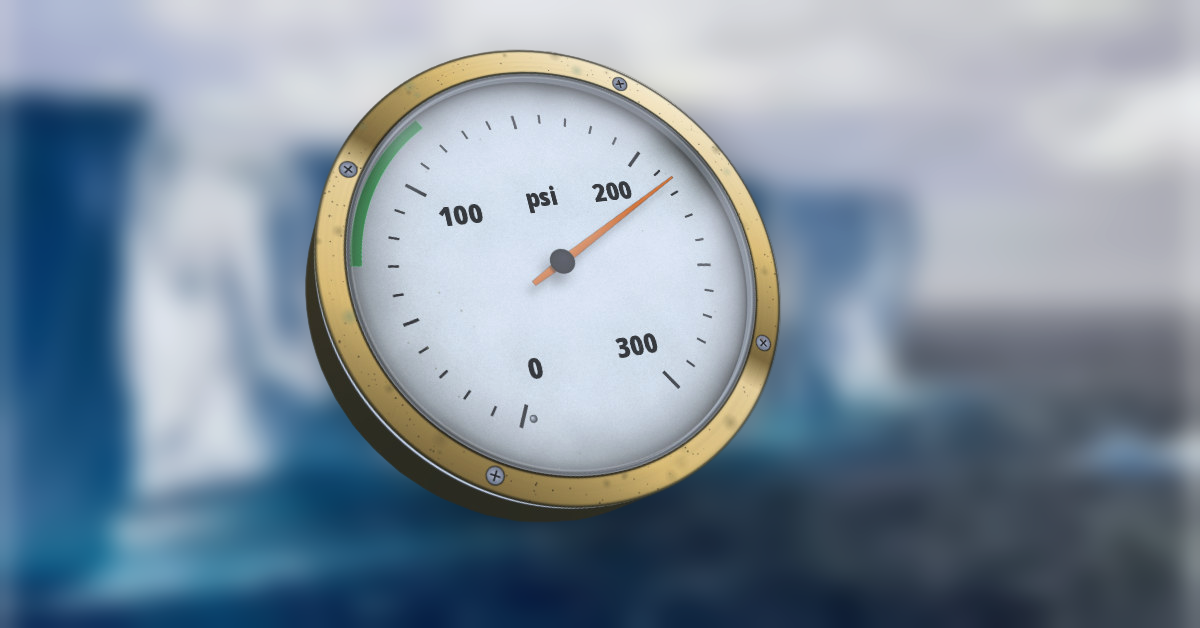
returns 215,psi
